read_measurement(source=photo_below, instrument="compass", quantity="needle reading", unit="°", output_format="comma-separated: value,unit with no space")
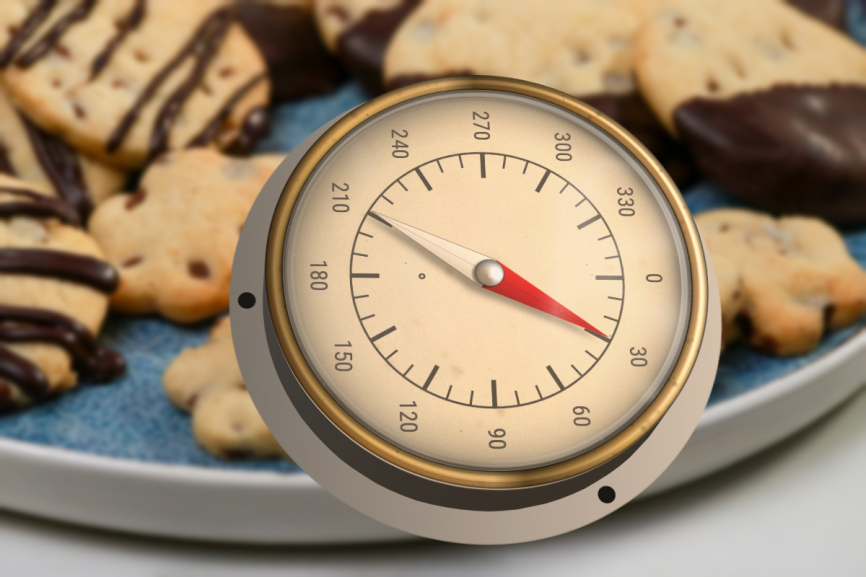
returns 30,°
